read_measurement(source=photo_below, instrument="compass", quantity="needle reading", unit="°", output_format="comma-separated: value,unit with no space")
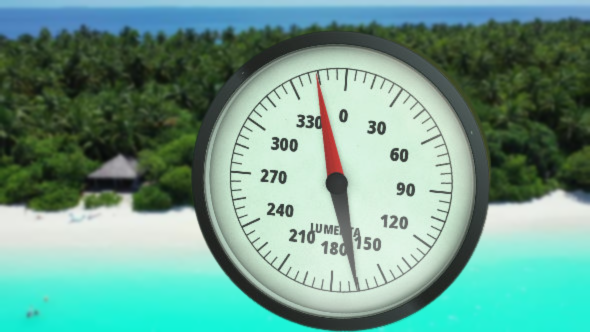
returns 345,°
